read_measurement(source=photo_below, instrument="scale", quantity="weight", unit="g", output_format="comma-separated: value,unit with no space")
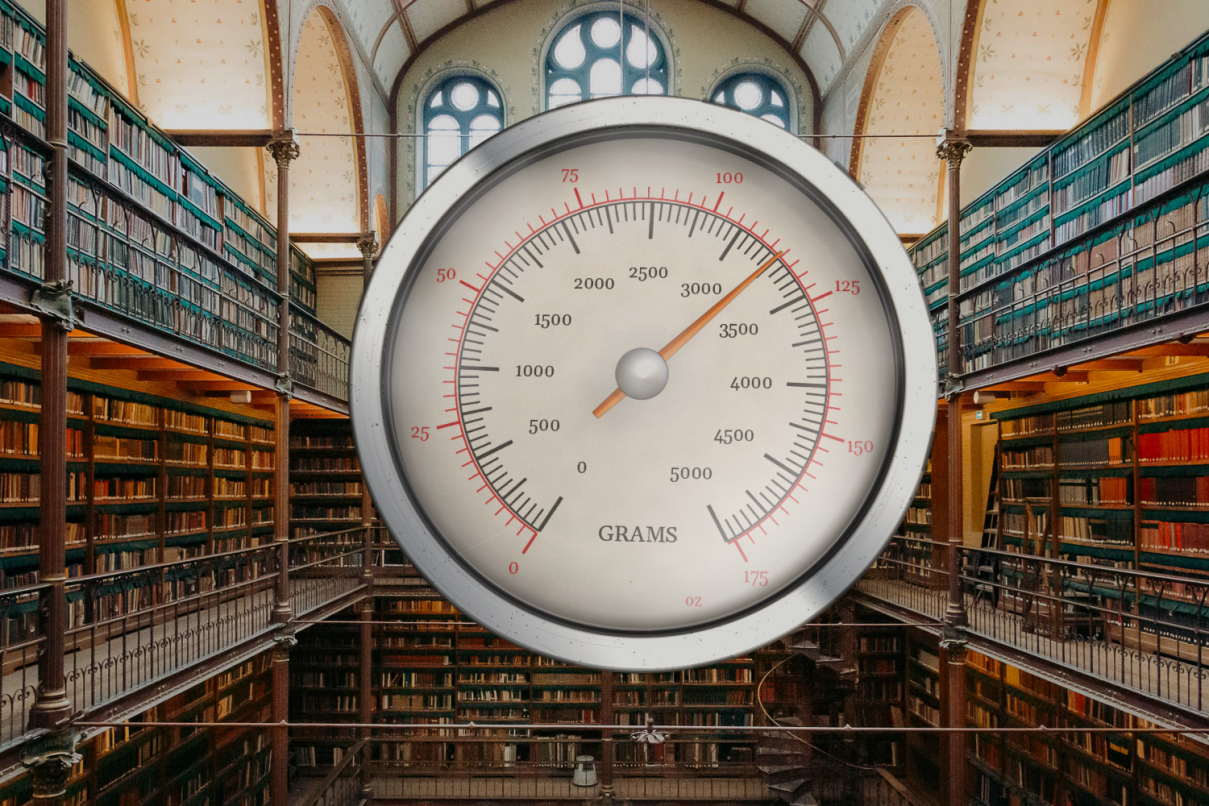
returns 3250,g
